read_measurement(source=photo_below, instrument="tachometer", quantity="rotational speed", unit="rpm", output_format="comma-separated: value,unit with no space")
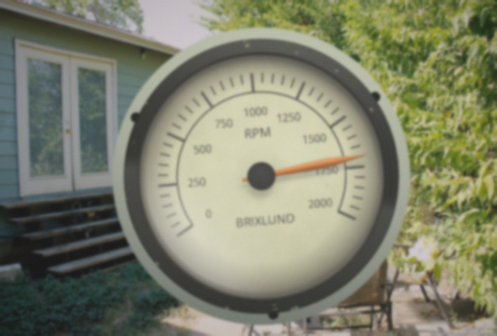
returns 1700,rpm
